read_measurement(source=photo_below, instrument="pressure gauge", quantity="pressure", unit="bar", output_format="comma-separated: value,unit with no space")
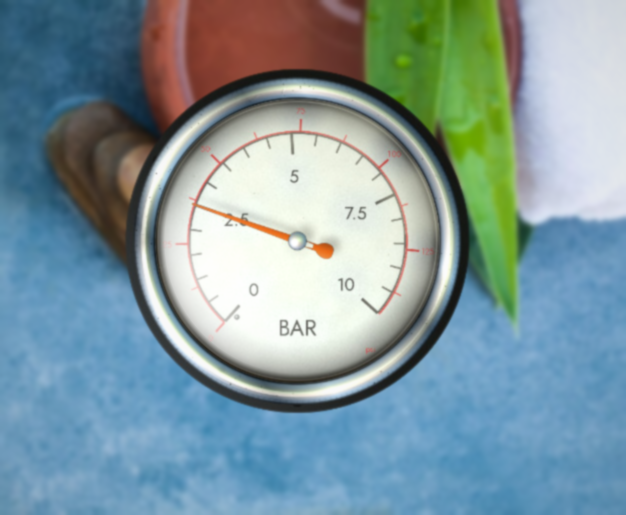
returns 2.5,bar
